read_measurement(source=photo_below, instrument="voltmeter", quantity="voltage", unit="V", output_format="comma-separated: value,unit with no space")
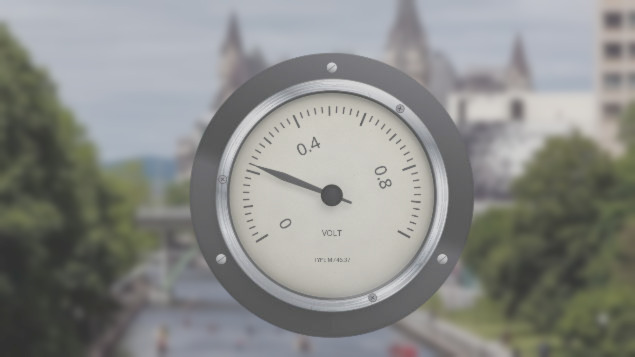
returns 0.22,V
